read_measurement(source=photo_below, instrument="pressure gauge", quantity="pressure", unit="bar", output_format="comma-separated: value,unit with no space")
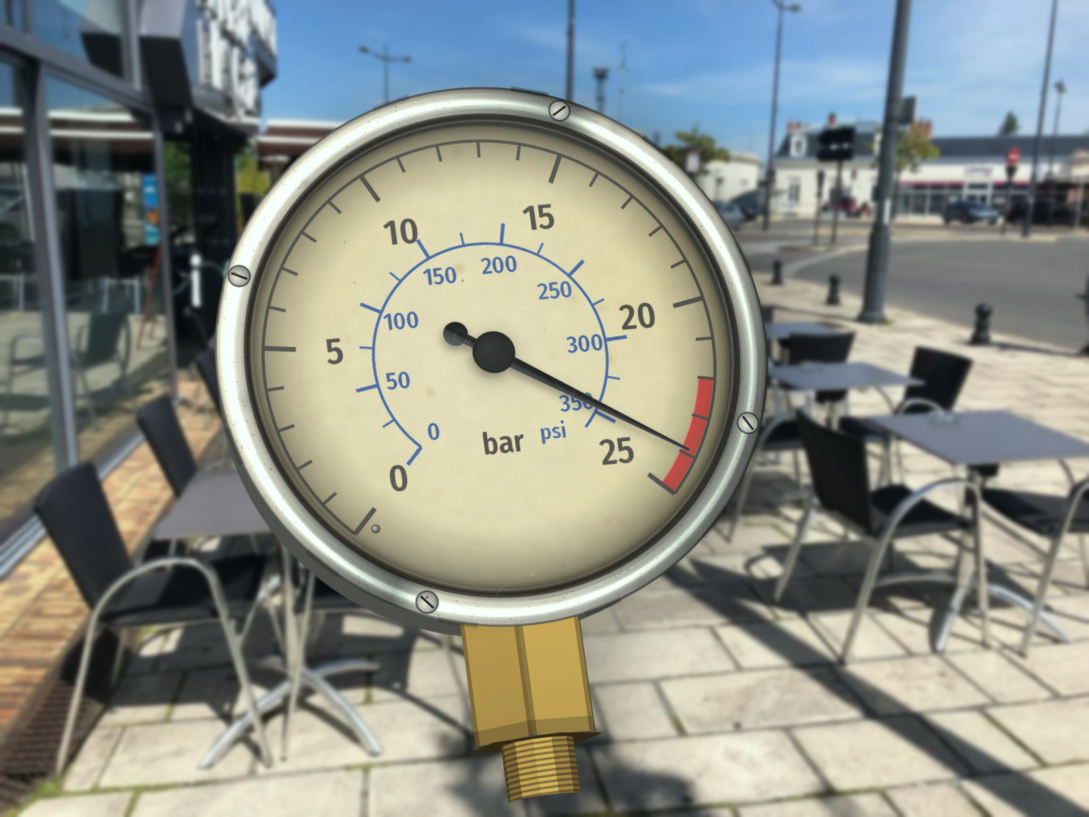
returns 24,bar
